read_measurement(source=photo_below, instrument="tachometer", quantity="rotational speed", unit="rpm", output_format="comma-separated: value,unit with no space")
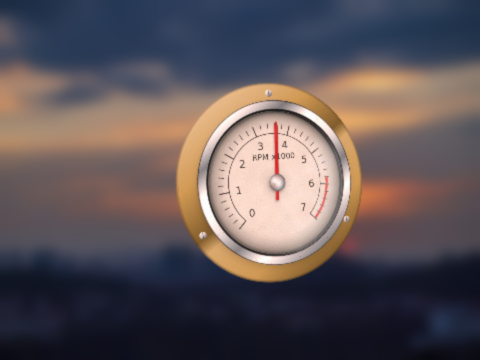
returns 3600,rpm
